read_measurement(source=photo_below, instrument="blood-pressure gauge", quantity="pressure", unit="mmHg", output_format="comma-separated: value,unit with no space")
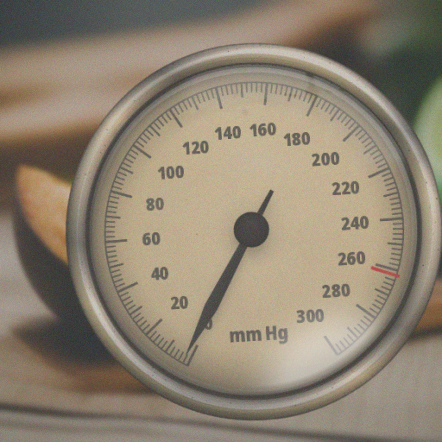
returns 2,mmHg
